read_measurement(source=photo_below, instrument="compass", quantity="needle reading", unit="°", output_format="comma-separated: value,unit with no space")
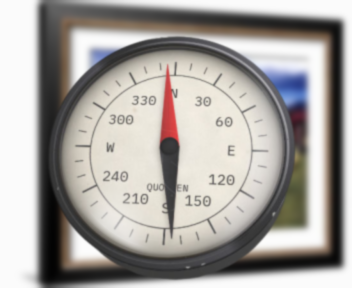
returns 355,°
